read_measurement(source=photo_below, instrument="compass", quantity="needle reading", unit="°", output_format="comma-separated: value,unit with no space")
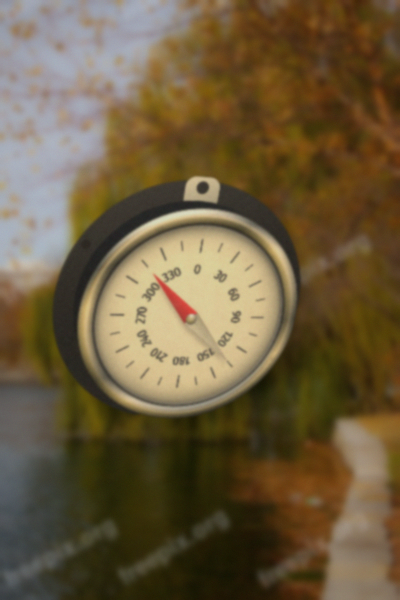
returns 315,°
